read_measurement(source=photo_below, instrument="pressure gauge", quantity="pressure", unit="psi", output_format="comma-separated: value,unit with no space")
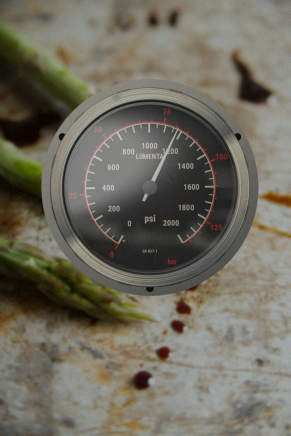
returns 1175,psi
